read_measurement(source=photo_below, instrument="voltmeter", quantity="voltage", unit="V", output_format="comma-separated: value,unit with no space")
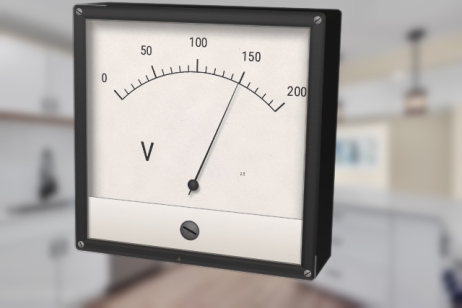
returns 150,V
